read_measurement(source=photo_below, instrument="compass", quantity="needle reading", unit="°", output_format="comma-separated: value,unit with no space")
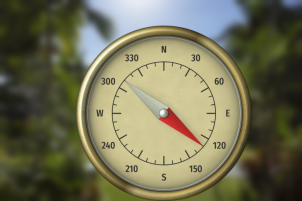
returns 130,°
